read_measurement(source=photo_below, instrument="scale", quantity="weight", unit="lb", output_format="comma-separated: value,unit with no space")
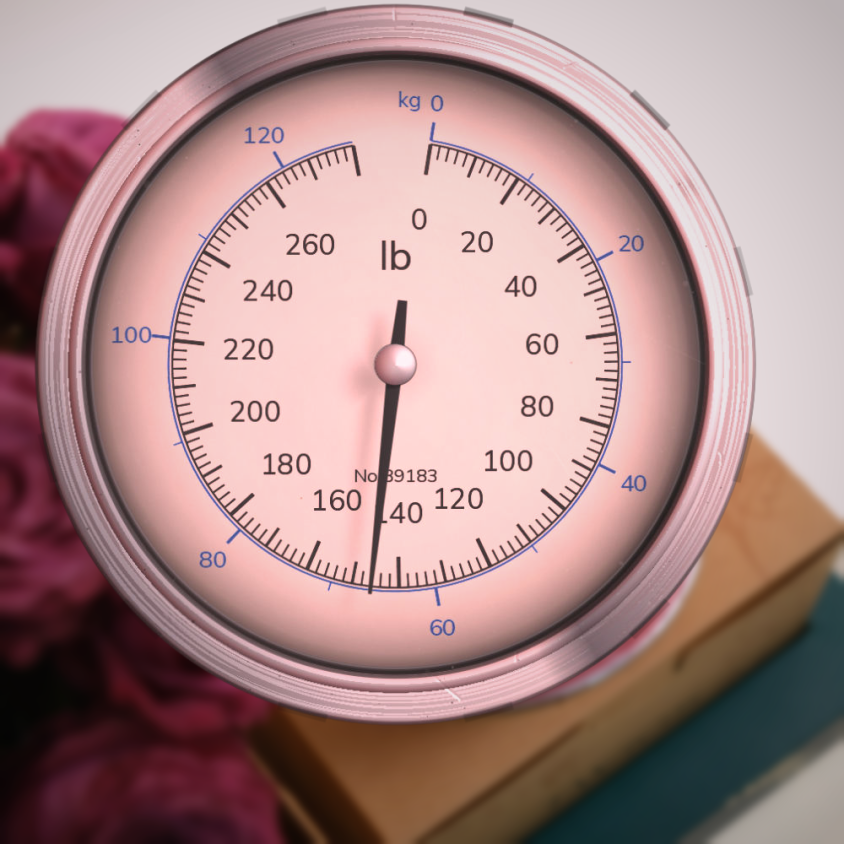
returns 146,lb
